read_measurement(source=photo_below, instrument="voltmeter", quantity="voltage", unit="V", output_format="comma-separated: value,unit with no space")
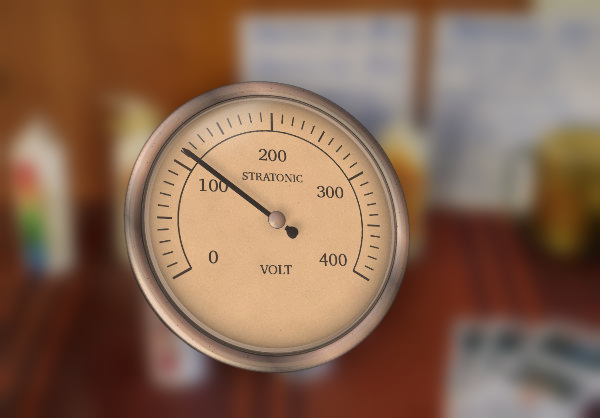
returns 110,V
